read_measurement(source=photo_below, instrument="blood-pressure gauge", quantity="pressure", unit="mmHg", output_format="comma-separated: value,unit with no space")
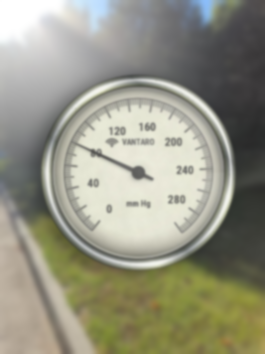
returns 80,mmHg
